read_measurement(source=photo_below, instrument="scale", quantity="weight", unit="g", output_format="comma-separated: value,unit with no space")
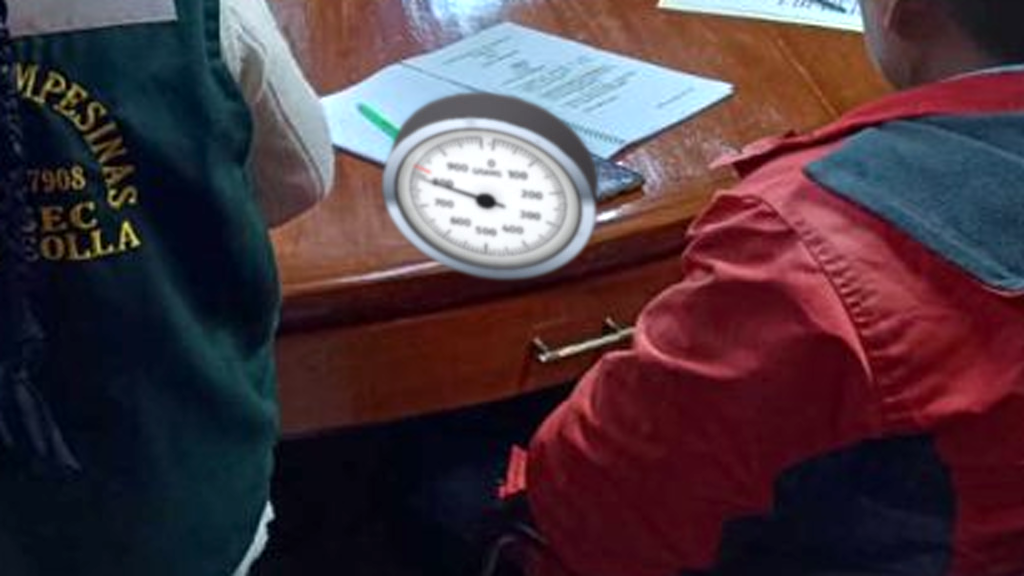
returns 800,g
